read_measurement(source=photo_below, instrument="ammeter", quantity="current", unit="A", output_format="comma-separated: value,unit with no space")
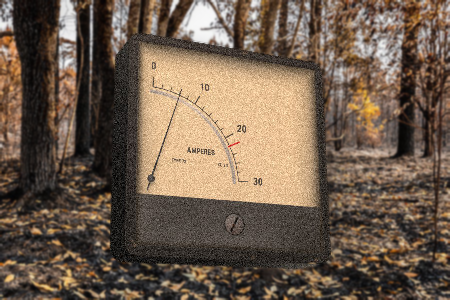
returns 6,A
